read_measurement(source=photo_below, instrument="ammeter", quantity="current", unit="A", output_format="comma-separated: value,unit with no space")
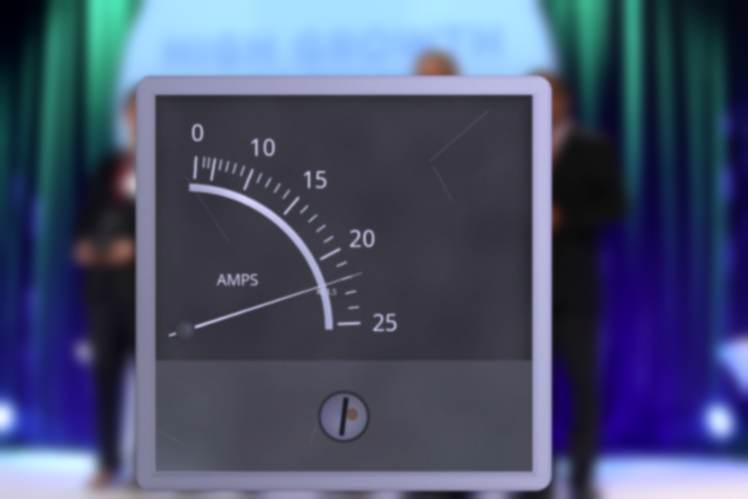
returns 22,A
